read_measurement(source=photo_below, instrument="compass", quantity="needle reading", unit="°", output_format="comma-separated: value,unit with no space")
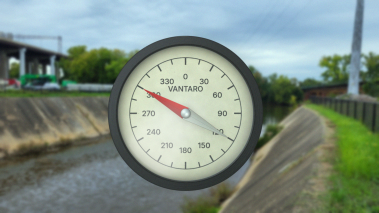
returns 300,°
